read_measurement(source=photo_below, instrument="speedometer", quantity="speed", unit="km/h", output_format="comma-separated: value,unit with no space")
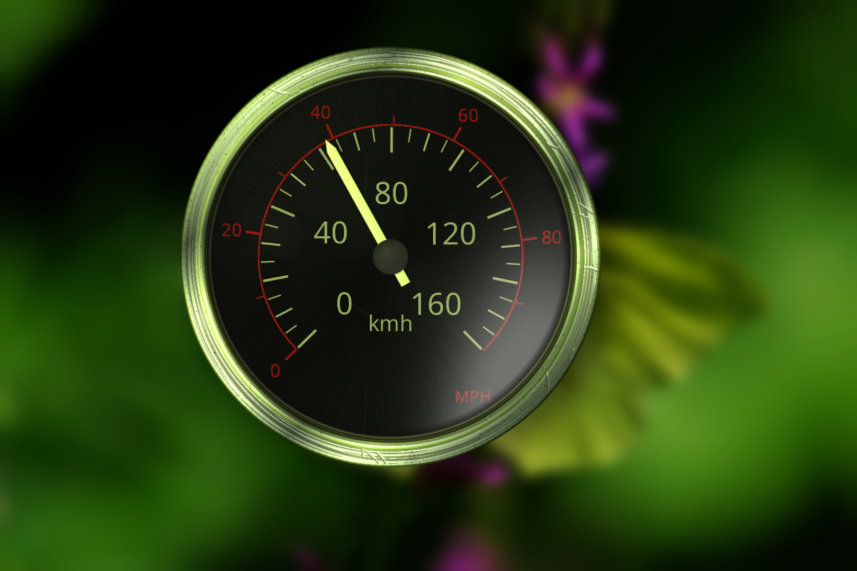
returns 62.5,km/h
